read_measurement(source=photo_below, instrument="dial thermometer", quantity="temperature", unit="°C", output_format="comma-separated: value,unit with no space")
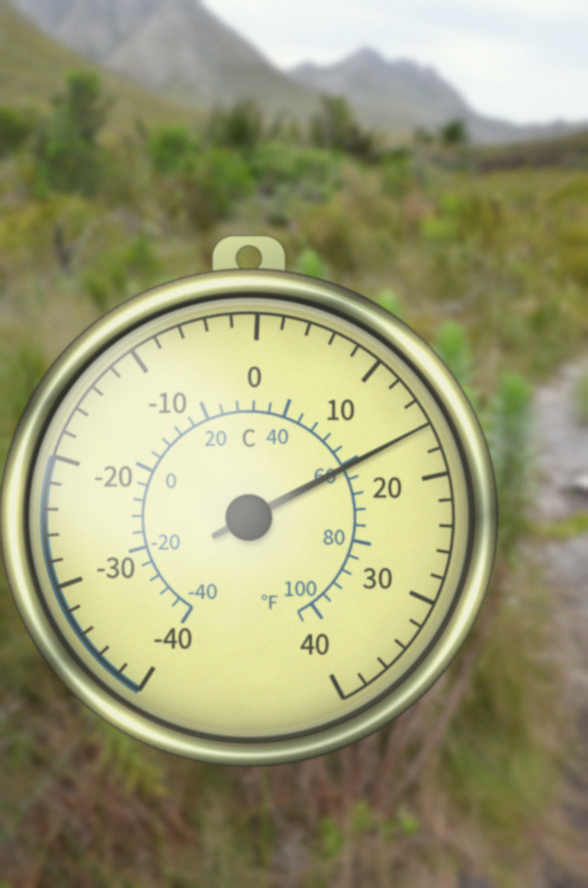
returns 16,°C
